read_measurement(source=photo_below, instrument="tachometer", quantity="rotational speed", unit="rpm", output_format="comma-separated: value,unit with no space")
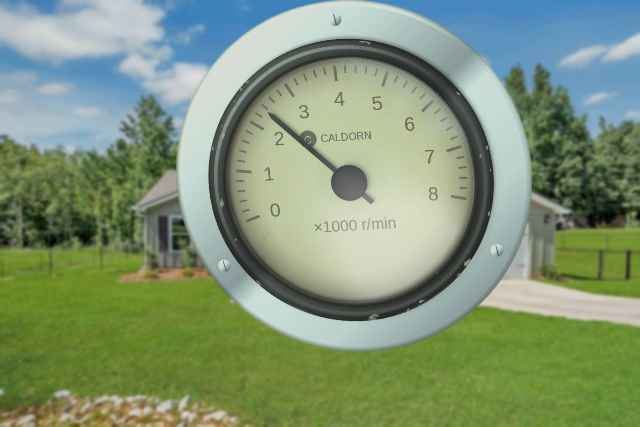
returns 2400,rpm
